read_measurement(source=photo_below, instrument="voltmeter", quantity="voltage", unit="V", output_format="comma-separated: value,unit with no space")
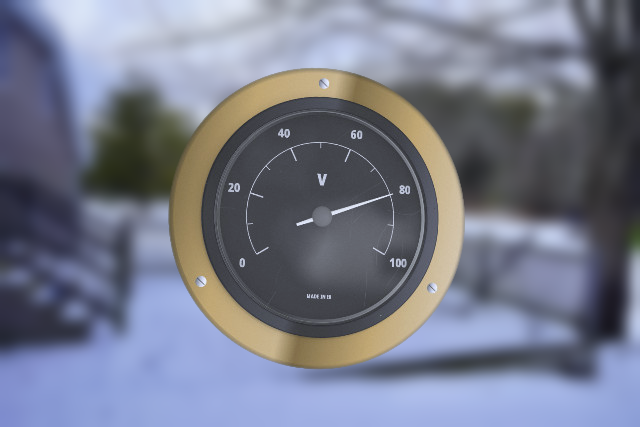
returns 80,V
